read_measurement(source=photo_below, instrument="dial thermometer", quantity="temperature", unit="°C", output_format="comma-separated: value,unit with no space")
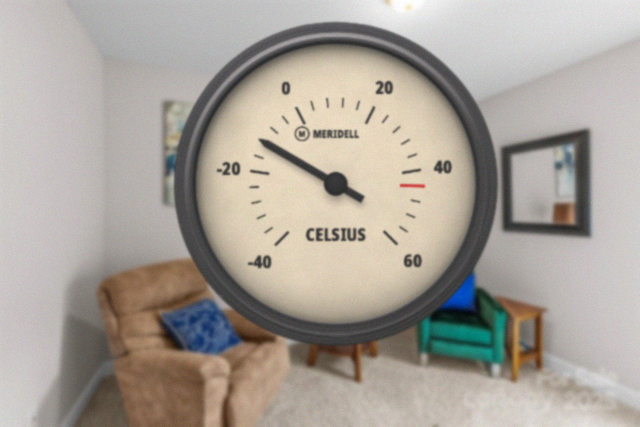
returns -12,°C
